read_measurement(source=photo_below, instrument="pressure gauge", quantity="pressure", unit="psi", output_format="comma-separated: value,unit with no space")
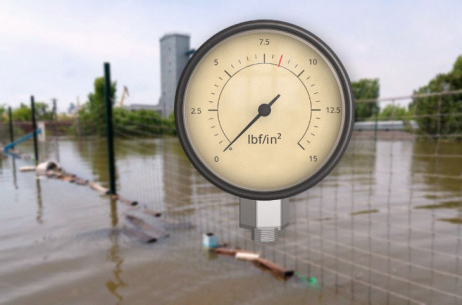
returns 0,psi
